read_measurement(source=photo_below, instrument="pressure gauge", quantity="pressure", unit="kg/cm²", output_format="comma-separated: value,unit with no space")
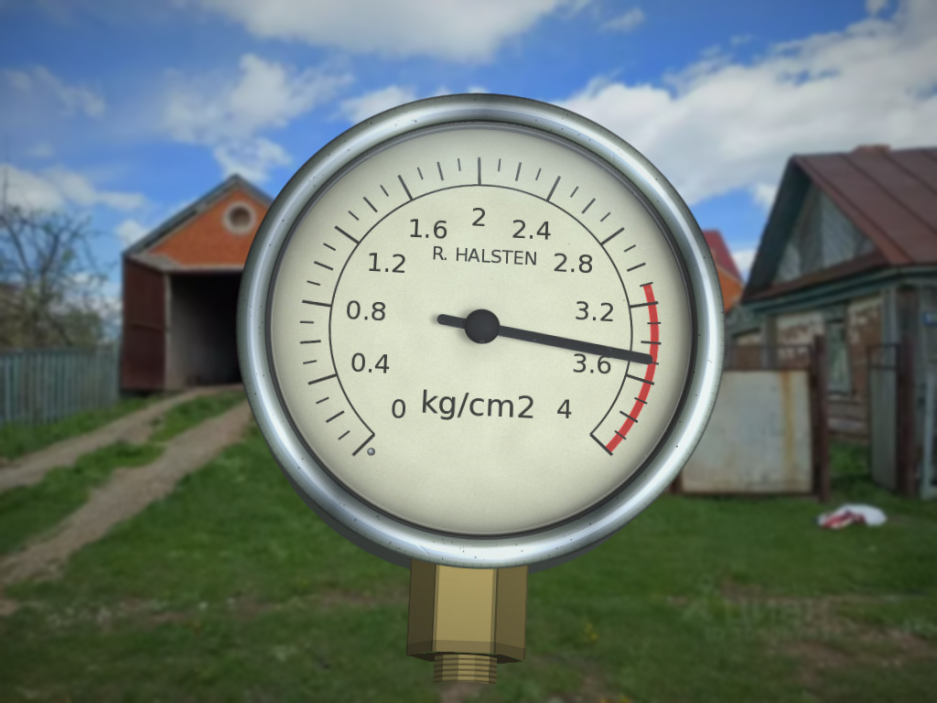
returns 3.5,kg/cm²
